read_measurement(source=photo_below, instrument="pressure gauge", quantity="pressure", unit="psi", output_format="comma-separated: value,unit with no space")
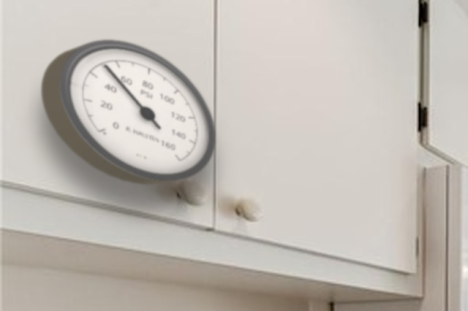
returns 50,psi
